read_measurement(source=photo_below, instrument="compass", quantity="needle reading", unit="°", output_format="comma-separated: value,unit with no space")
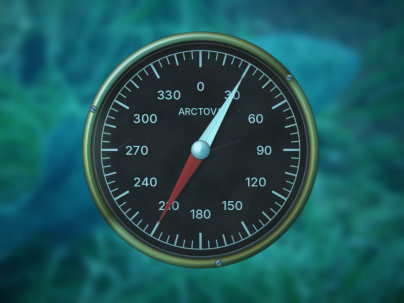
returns 210,°
